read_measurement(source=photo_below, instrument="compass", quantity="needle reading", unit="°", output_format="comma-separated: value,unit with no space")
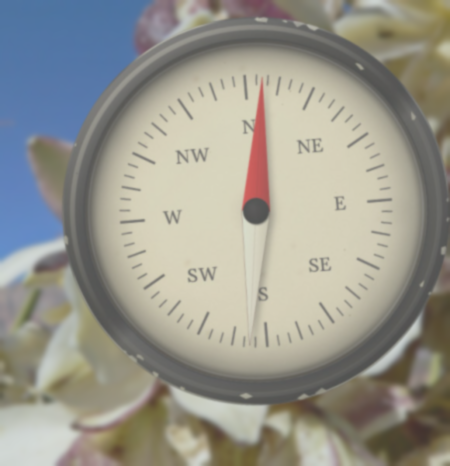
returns 7.5,°
